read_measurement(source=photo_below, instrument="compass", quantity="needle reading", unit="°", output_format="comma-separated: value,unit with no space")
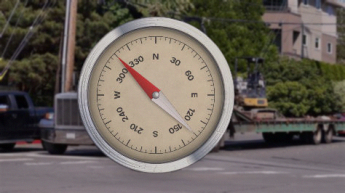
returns 315,°
